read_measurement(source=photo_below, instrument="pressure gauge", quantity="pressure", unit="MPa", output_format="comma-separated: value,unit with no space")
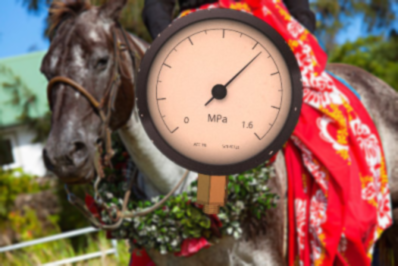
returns 1.05,MPa
